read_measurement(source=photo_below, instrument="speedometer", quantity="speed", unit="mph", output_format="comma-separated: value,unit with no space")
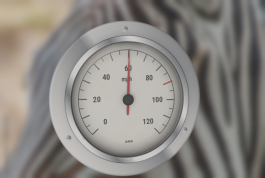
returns 60,mph
